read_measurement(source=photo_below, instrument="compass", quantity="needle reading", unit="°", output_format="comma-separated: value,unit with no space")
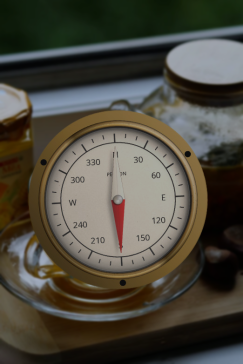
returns 180,°
